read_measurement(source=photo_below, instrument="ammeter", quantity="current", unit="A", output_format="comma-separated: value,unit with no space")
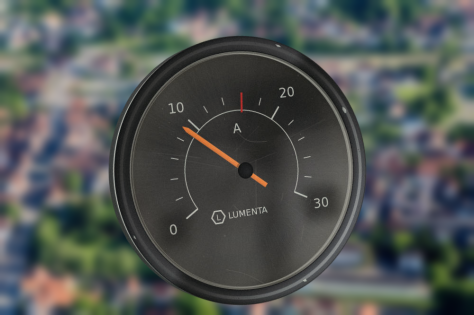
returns 9,A
